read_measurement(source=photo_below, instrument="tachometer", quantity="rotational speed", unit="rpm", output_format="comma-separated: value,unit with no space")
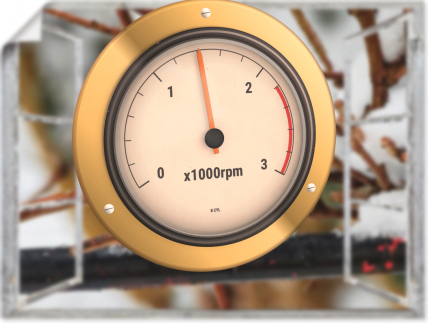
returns 1400,rpm
